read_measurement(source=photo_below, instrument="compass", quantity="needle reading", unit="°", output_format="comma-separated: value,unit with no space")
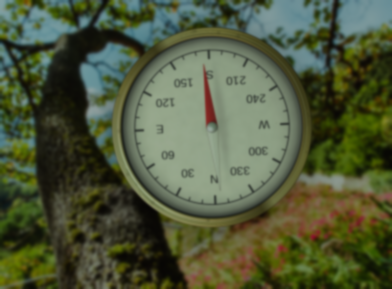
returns 175,°
